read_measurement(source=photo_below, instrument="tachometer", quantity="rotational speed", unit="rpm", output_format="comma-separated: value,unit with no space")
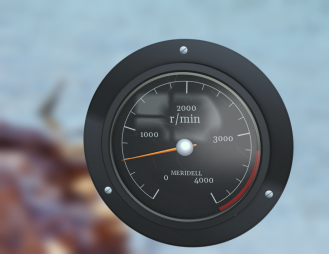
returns 600,rpm
